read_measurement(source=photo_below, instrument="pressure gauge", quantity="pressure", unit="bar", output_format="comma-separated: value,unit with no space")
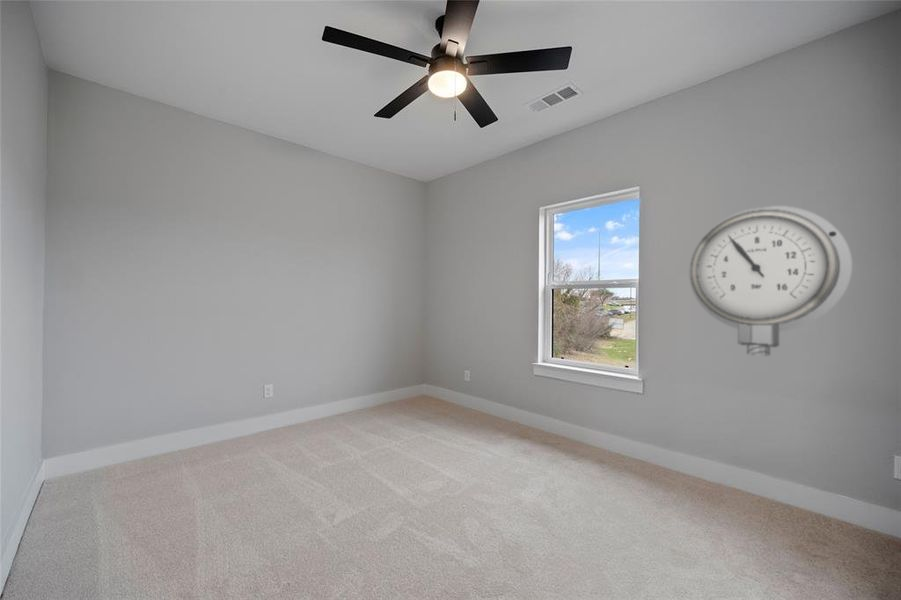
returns 6,bar
